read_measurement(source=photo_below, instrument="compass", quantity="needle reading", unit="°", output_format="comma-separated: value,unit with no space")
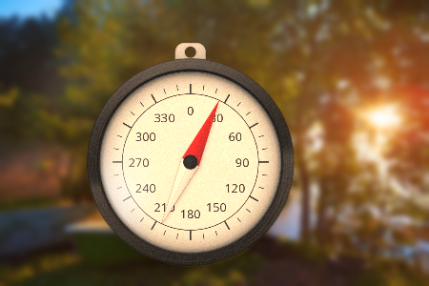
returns 25,°
